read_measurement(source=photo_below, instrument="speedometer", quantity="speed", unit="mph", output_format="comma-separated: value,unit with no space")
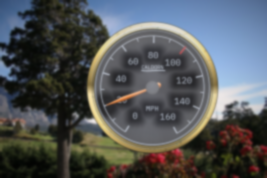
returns 20,mph
